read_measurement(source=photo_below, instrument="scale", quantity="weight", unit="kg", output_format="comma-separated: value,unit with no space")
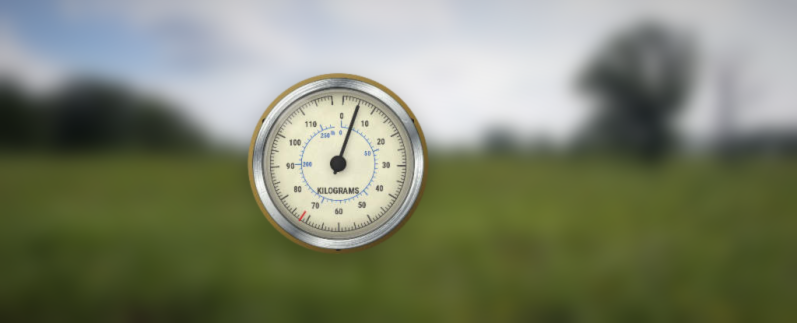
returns 5,kg
